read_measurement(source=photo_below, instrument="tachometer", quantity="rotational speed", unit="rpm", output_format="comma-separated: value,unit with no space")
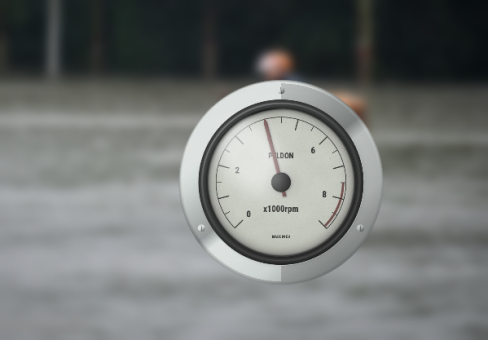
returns 4000,rpm
